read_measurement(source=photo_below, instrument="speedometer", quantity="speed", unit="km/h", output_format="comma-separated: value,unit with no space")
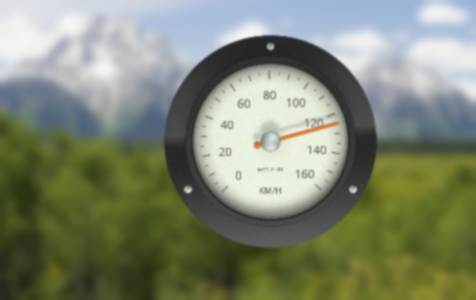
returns 125,km/h
